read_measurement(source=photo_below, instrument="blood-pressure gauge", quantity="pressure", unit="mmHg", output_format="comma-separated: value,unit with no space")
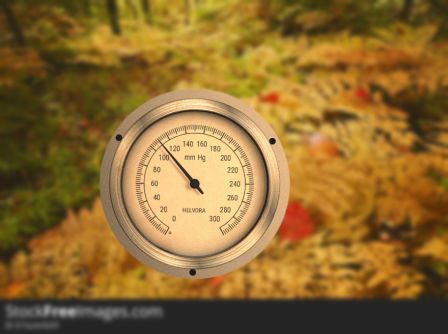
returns 110,mmHg
